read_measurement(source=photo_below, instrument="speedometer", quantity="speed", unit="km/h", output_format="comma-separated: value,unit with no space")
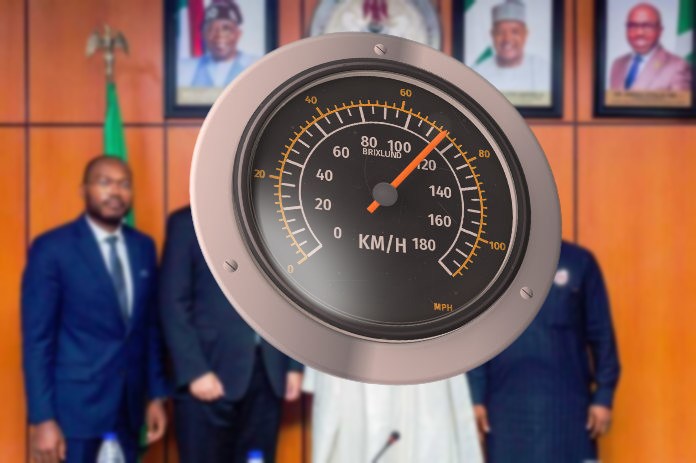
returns 115,km/h
